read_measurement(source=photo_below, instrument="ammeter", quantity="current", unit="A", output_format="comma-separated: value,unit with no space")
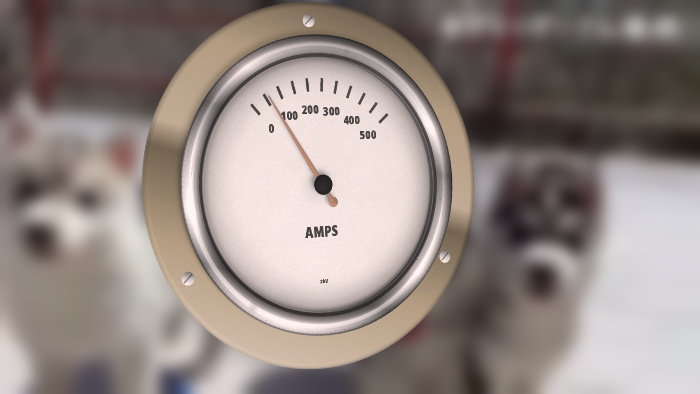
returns 50,A
